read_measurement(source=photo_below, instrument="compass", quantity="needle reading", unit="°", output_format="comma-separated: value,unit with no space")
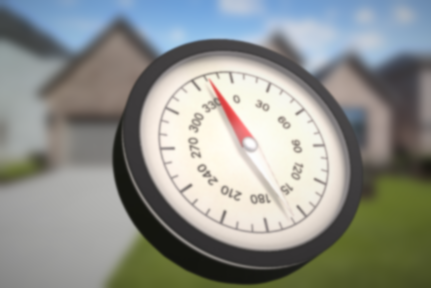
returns 340,°
